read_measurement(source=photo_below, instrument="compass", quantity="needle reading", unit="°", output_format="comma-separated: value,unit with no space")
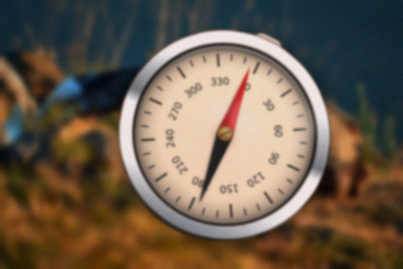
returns 355,°
